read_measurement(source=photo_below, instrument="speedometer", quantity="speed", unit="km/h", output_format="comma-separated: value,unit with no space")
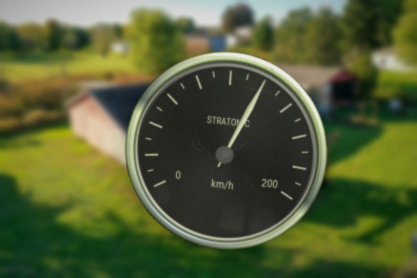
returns 120,km/h
